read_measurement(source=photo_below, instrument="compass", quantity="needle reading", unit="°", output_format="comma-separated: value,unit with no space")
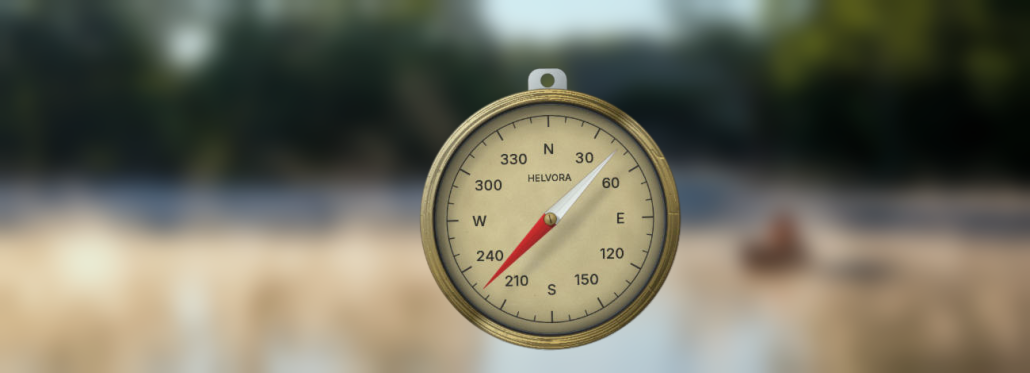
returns 225,°
